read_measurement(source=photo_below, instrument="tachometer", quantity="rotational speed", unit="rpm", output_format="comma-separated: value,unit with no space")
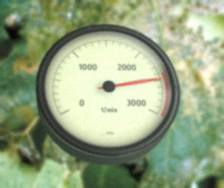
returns 2500,rpm
